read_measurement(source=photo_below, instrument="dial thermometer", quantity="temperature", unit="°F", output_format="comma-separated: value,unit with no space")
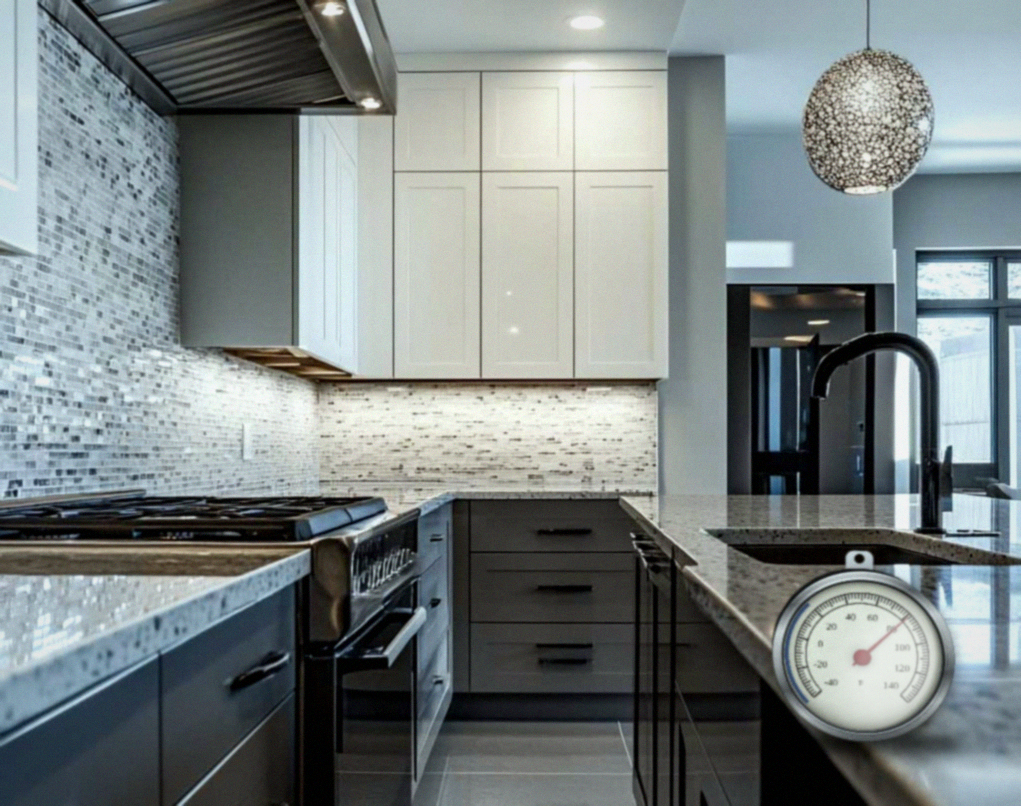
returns 80,°F
